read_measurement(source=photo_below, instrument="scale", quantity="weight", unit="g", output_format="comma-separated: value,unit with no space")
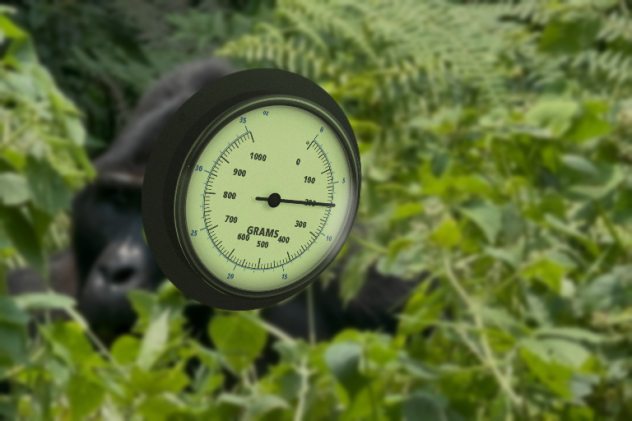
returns 200,g
